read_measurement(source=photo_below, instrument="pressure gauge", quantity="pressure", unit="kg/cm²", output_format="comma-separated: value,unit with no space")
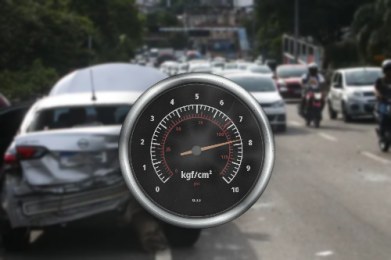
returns 7.8,kg/cm²
